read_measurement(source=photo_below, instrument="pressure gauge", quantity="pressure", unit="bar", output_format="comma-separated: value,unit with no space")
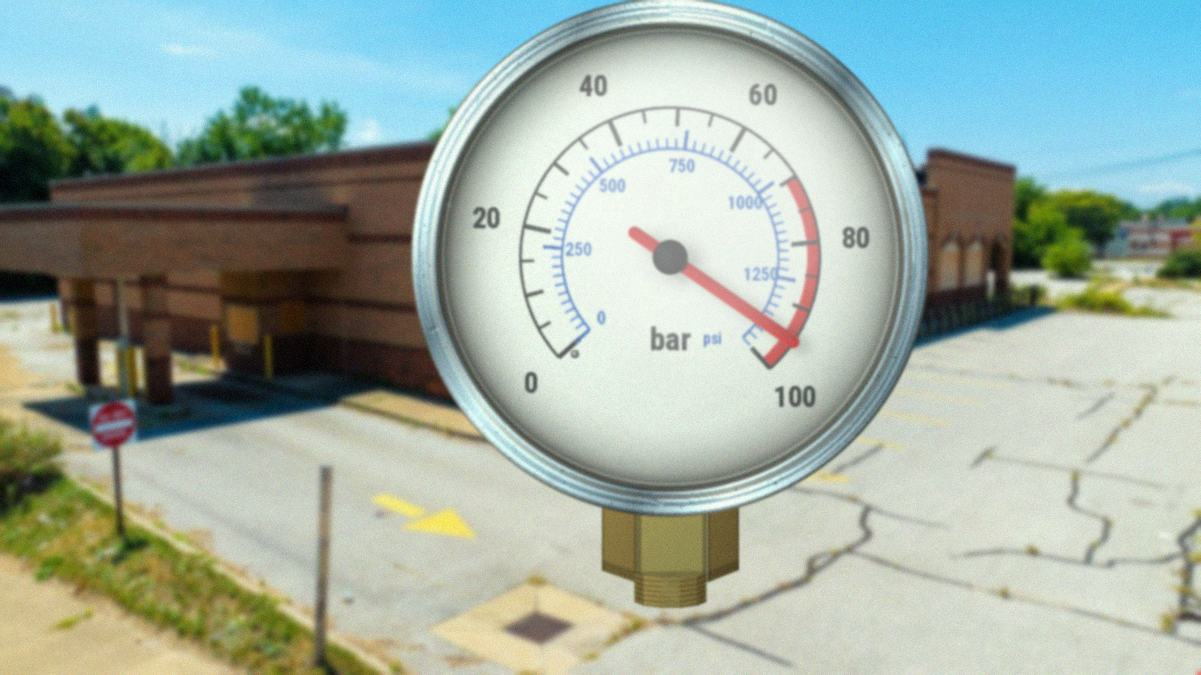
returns 95,bar
